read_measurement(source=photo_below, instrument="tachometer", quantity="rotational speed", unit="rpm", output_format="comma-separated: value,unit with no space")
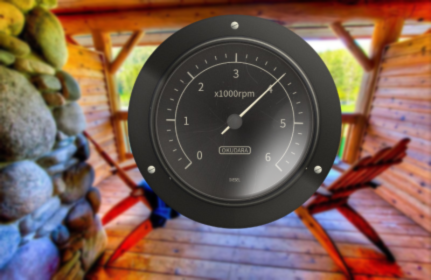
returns 4000,rpm
